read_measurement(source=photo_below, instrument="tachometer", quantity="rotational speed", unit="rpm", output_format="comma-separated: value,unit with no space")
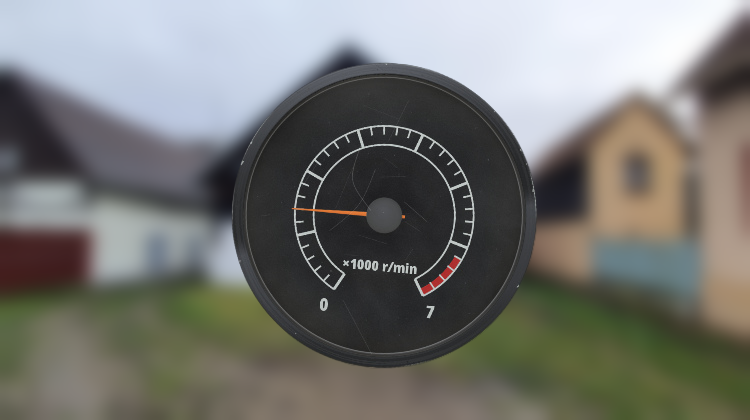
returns 1400,rpm
